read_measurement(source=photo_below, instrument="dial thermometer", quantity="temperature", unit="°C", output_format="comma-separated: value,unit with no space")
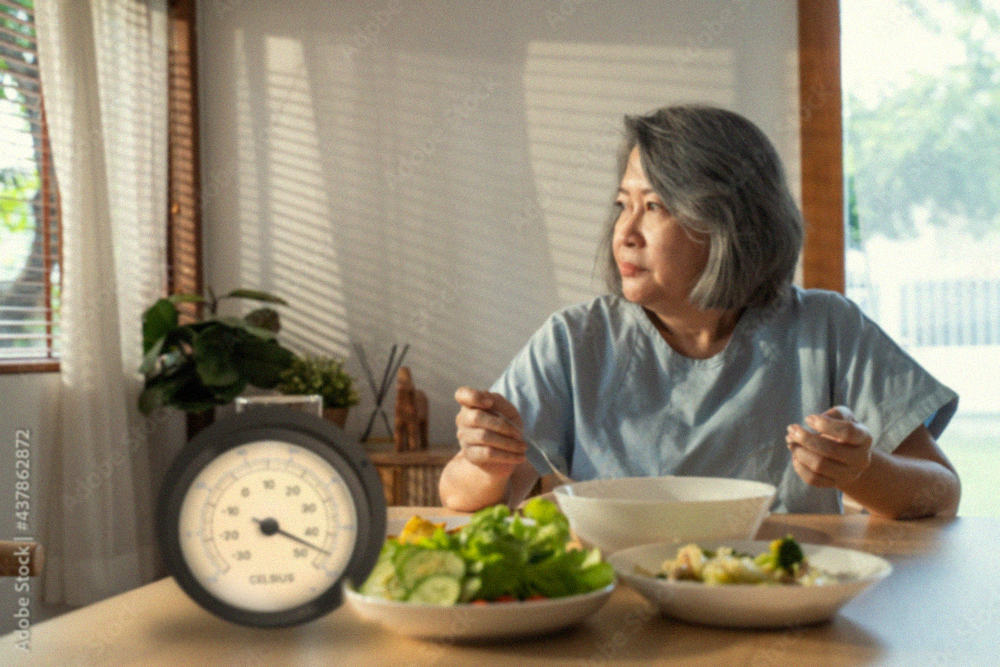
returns 45,°C
